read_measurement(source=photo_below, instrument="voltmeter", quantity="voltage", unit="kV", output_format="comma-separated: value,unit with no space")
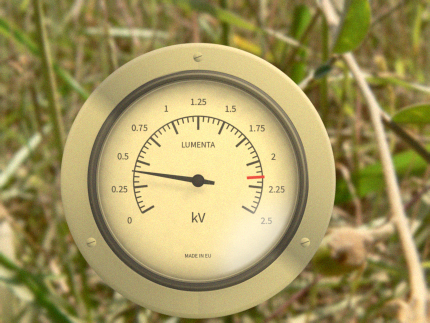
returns 0.4,kV
